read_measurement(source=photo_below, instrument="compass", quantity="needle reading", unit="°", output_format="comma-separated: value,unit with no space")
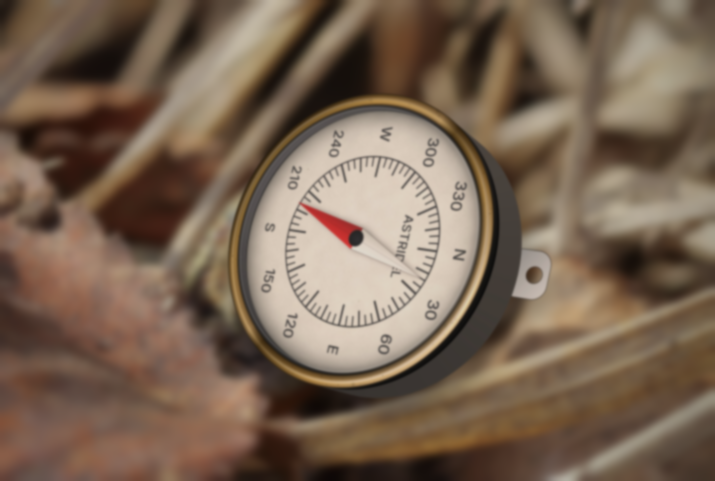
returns 200,°
